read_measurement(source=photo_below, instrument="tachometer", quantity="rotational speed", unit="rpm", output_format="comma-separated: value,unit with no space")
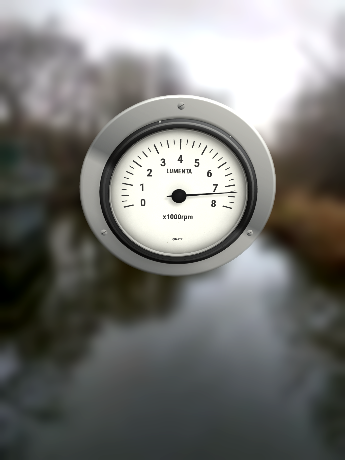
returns 7250,rpm
